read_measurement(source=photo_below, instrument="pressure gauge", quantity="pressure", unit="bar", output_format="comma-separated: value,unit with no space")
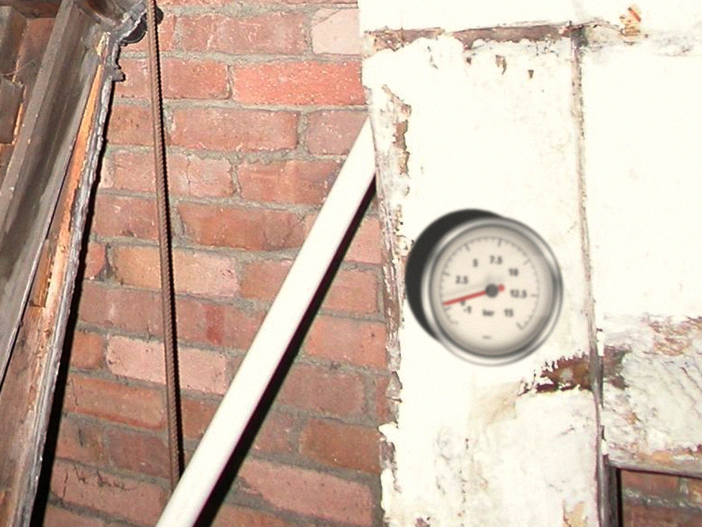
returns 0.5,bar
